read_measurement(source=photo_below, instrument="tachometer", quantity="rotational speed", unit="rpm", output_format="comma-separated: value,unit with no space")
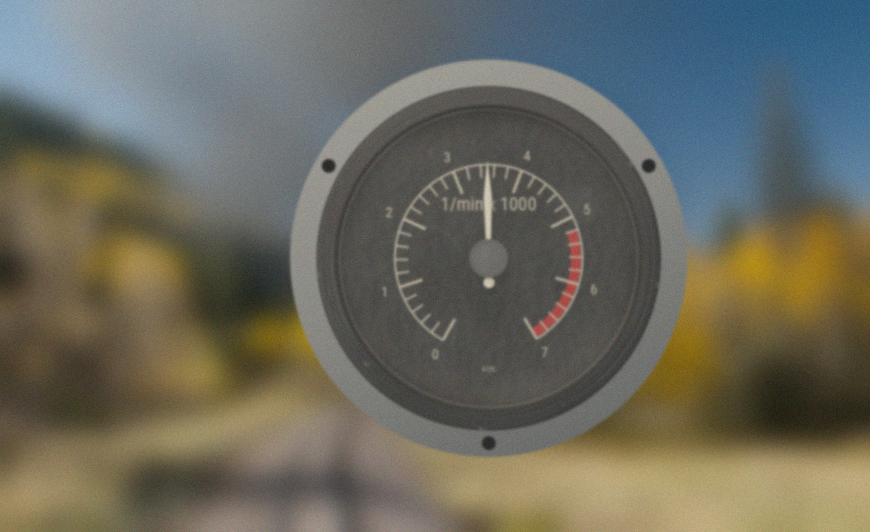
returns 3500,rpm
